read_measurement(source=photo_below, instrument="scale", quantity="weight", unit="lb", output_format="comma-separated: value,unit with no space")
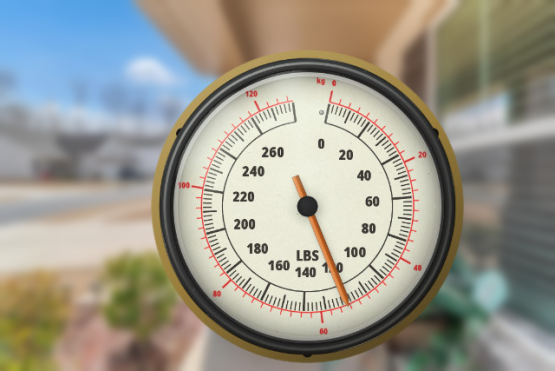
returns 120,lb
